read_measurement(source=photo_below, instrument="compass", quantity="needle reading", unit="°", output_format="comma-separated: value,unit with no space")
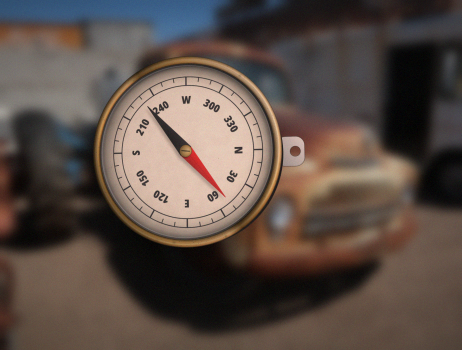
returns 50,°
